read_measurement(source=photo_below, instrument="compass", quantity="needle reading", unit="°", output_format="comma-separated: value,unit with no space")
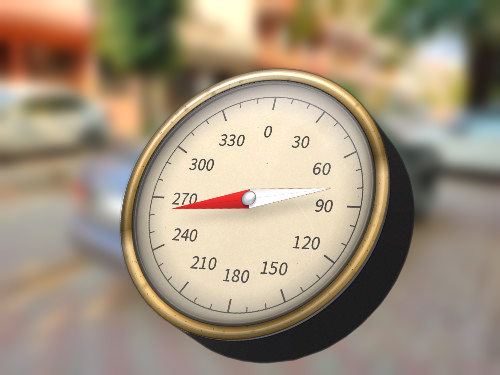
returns 260,°
